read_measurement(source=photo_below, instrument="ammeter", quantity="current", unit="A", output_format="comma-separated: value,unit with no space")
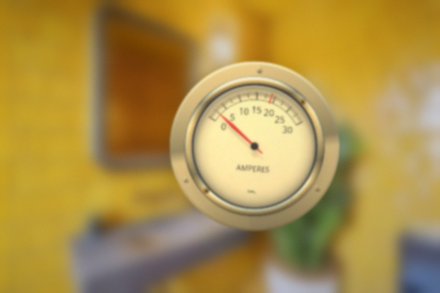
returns 2.5,A
